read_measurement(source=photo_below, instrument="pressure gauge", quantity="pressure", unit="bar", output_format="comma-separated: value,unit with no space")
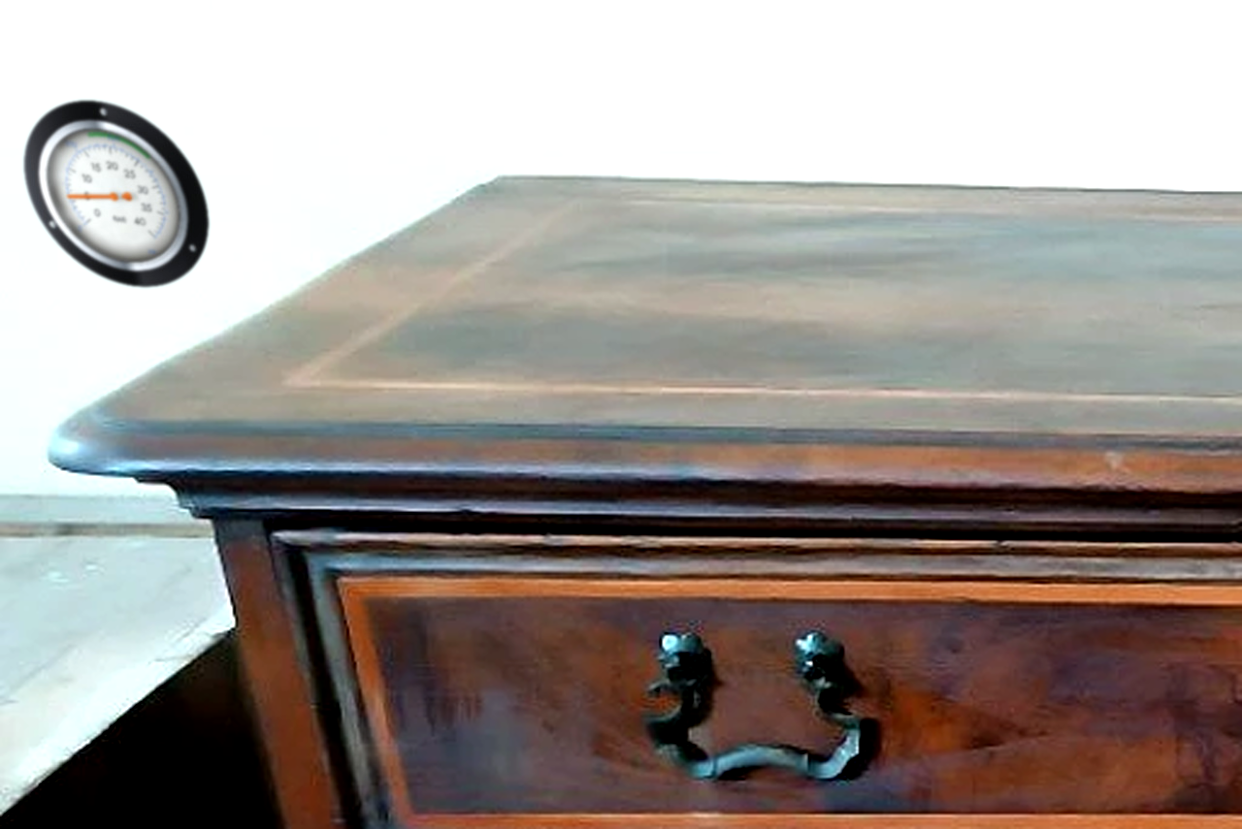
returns 5,bar
